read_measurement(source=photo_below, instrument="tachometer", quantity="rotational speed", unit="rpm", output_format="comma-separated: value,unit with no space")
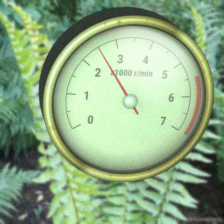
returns 2500,rpm
